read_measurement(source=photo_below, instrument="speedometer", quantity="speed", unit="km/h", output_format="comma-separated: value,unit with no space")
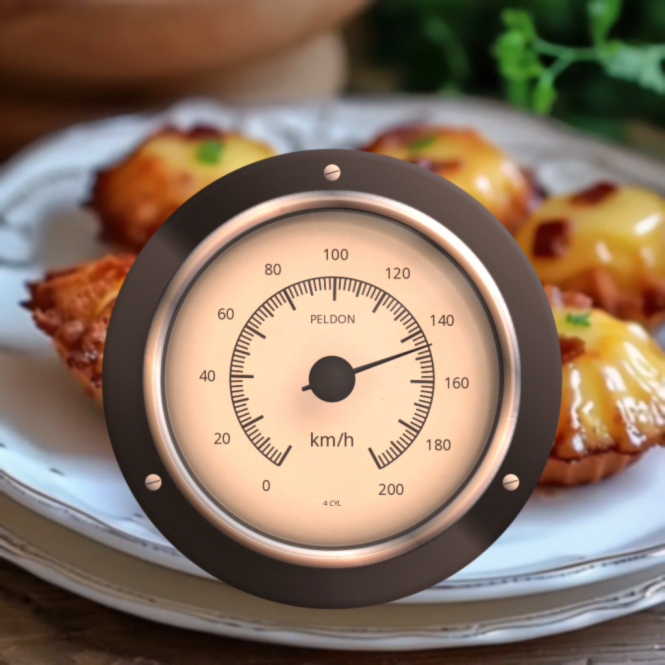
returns 146,km/h
